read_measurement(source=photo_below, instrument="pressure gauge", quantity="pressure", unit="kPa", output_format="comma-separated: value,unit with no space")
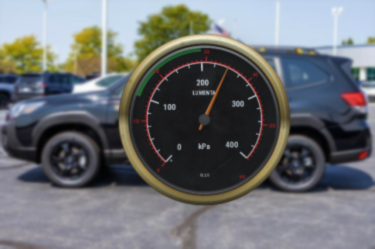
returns 240,kPa
